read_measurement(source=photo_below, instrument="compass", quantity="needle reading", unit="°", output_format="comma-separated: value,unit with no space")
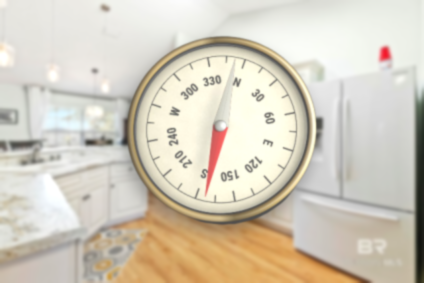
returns 172.5,°
